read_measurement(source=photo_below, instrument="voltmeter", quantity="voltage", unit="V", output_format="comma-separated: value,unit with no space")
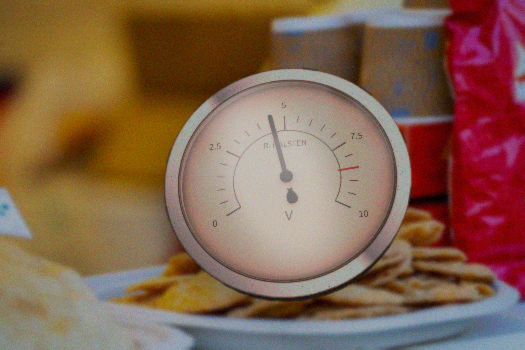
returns 4.5,V
